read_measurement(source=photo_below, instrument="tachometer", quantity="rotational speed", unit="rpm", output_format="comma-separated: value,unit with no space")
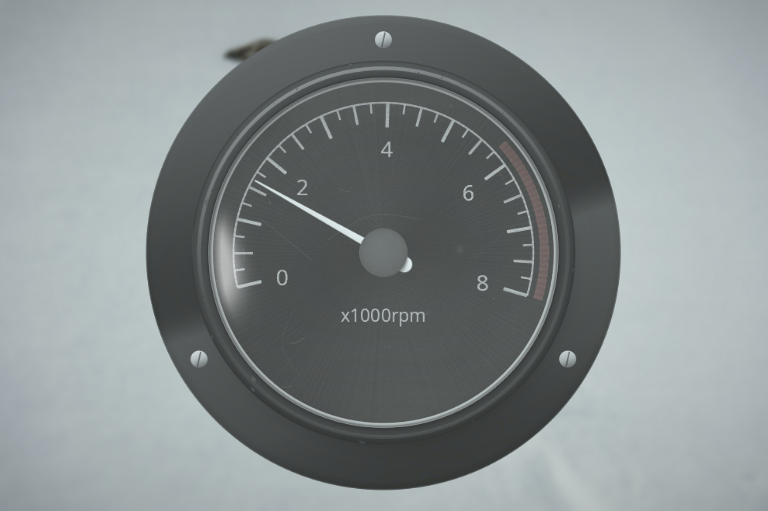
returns 1625,rpm
